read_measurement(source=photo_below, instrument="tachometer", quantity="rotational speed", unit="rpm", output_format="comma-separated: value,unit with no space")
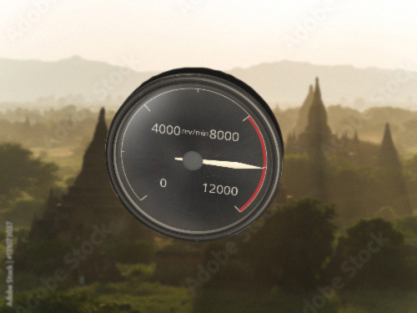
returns 10000,rpm
